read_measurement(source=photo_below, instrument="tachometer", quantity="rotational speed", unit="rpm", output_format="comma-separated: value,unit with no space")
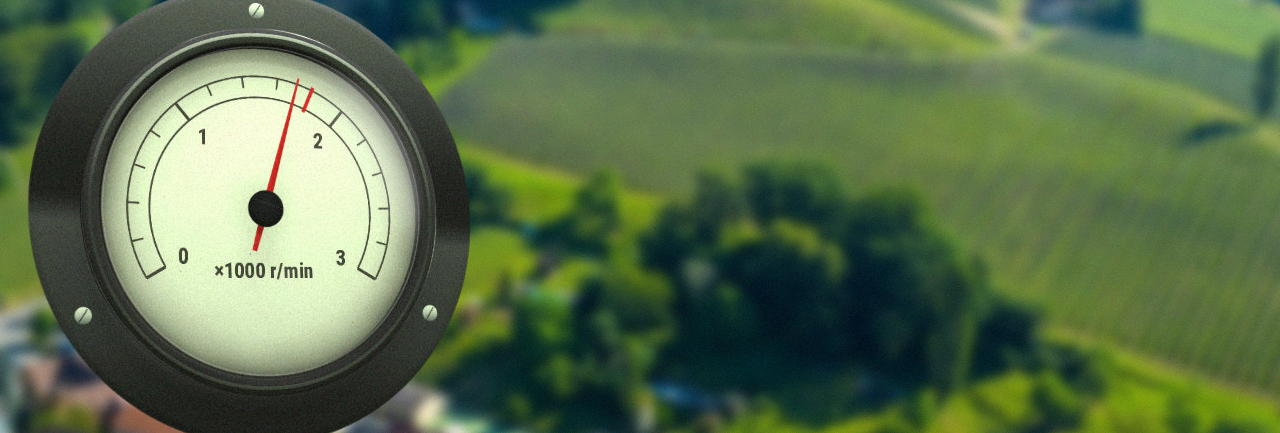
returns 1700,rpm
